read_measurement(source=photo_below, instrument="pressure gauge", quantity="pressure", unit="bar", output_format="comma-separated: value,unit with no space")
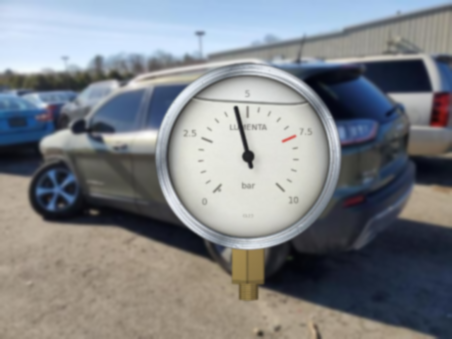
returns 4.5,bar
